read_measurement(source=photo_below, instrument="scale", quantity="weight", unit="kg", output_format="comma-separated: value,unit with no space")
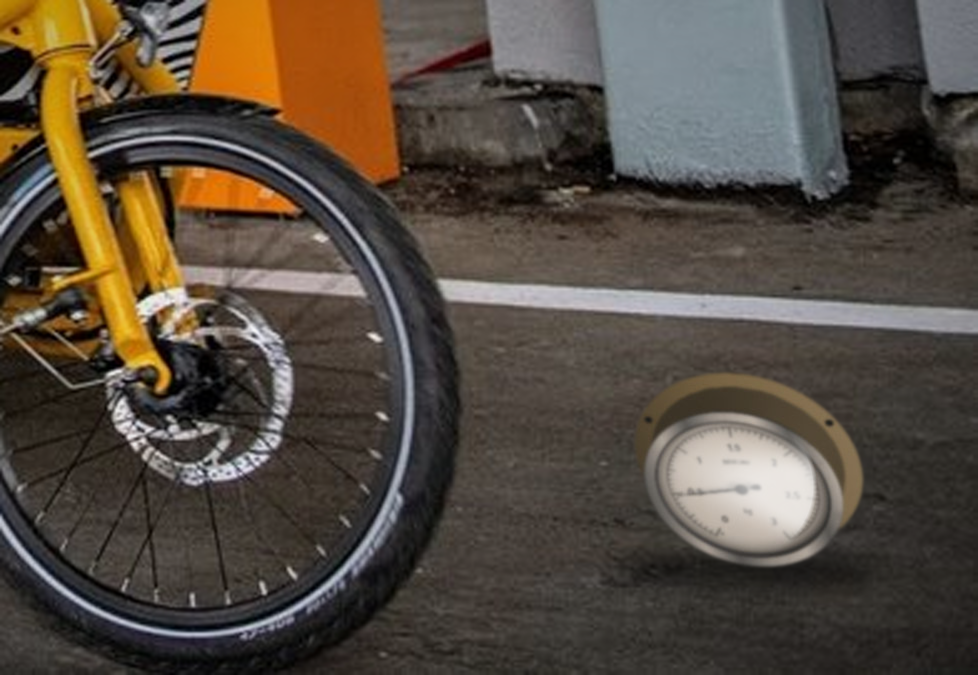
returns 0.5,kg
